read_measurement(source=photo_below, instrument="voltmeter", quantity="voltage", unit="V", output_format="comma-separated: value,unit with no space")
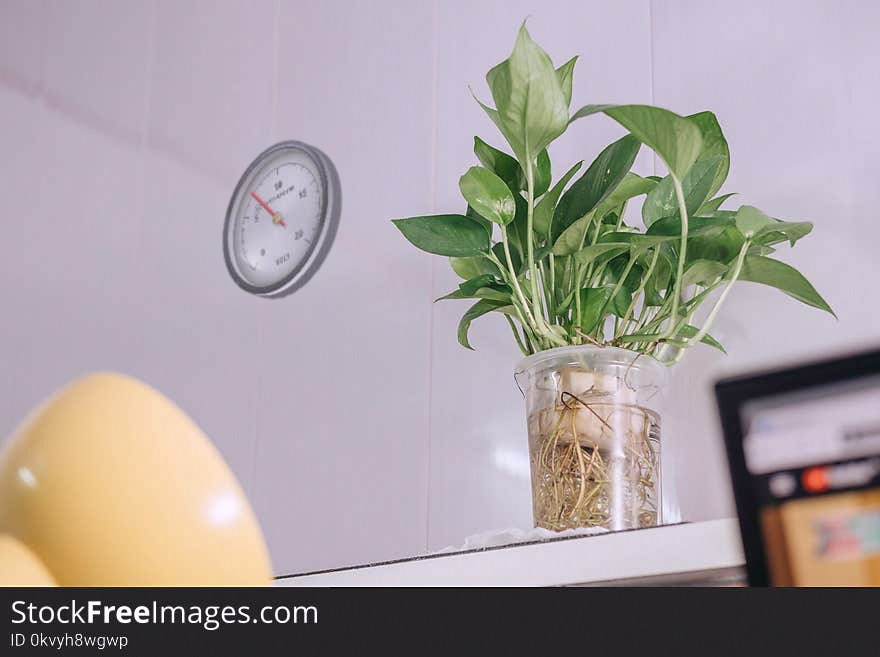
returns 7,V
